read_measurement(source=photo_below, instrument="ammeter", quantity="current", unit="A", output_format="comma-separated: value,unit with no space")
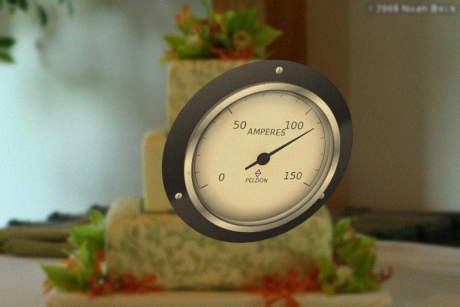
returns 110,A
